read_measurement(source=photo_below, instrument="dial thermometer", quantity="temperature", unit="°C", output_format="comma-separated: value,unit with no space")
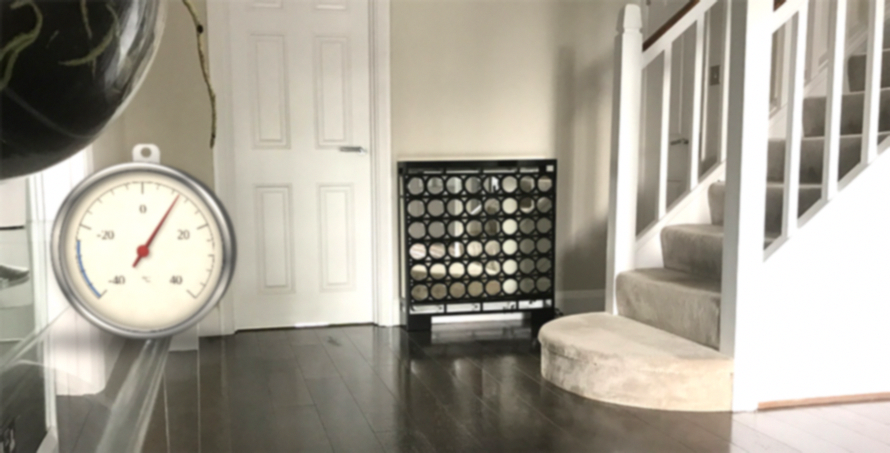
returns 10,°C
